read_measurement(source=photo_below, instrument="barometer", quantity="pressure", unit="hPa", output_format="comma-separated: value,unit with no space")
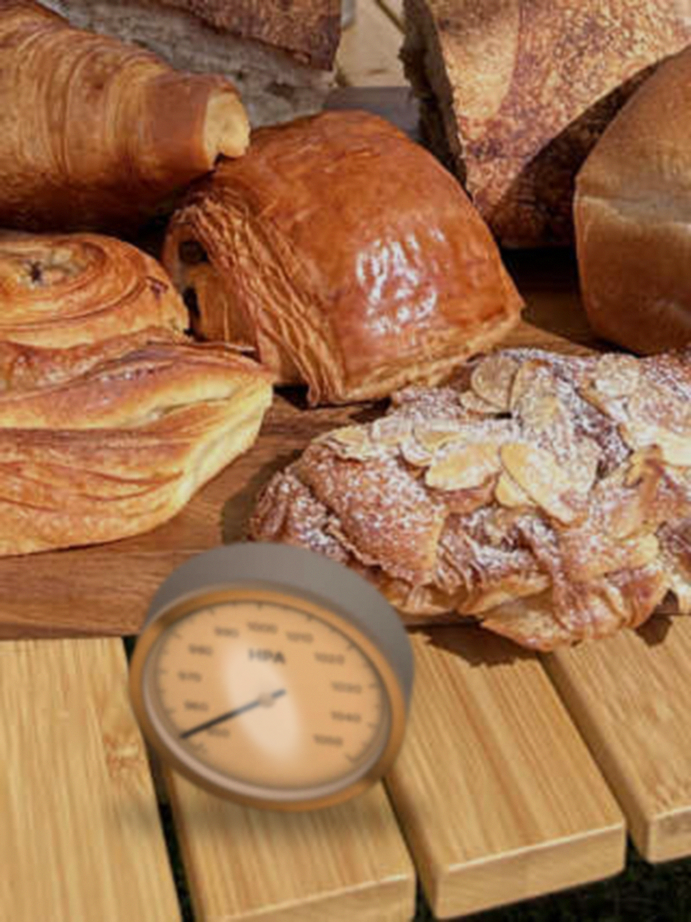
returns 955,hPa
